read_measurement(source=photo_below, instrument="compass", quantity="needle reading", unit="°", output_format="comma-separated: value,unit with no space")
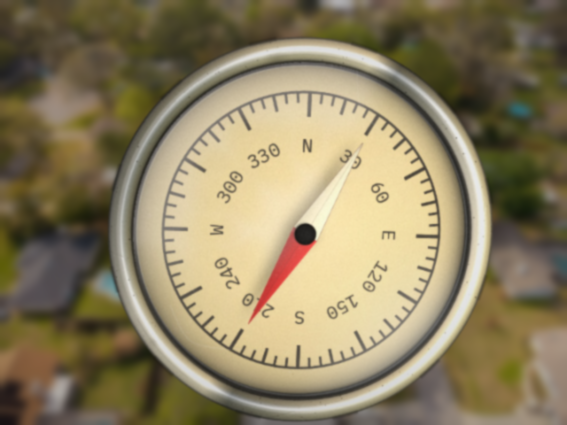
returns 210,°
